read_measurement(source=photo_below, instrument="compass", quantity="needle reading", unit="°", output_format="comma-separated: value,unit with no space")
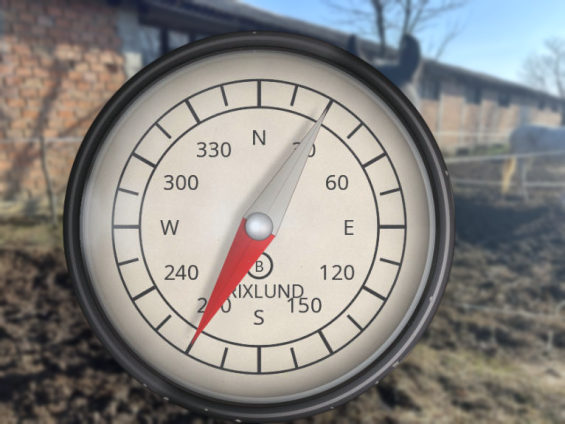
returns 210,°
